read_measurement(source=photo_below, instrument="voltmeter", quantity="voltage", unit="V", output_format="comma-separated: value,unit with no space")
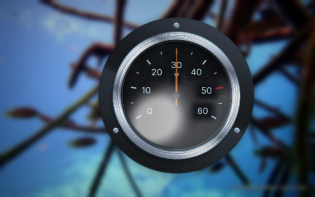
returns 30,V
